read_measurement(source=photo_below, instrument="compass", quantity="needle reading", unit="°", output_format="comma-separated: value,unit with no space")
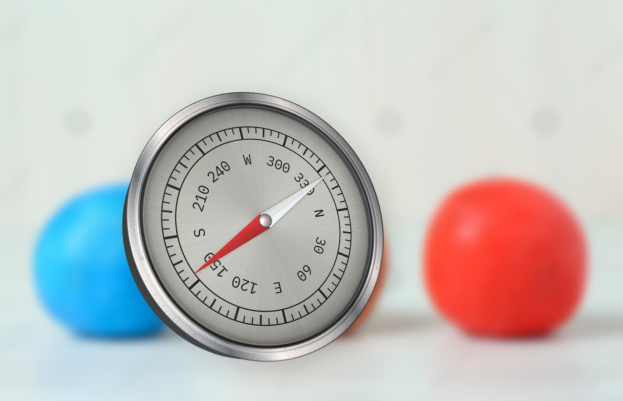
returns 155,°
